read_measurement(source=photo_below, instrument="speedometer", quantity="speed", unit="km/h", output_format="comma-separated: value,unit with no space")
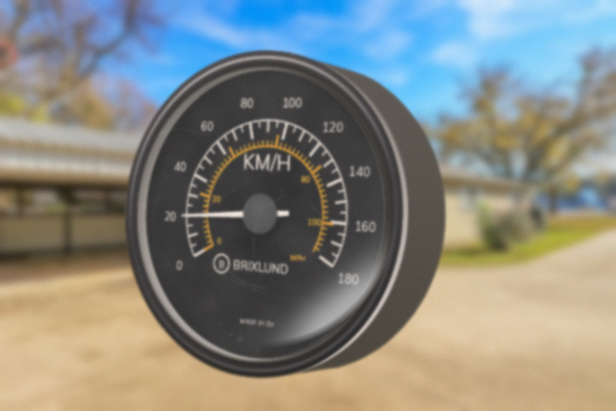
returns 20,km/h
